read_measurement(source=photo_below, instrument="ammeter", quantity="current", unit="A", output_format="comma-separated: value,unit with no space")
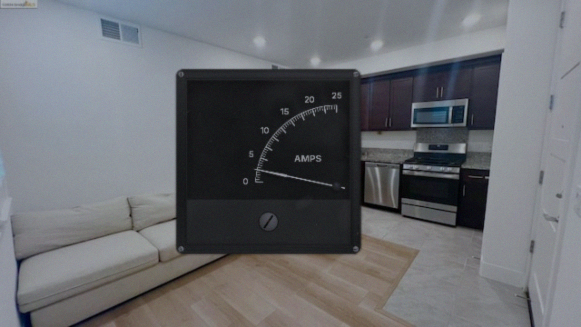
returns 2.5,A
